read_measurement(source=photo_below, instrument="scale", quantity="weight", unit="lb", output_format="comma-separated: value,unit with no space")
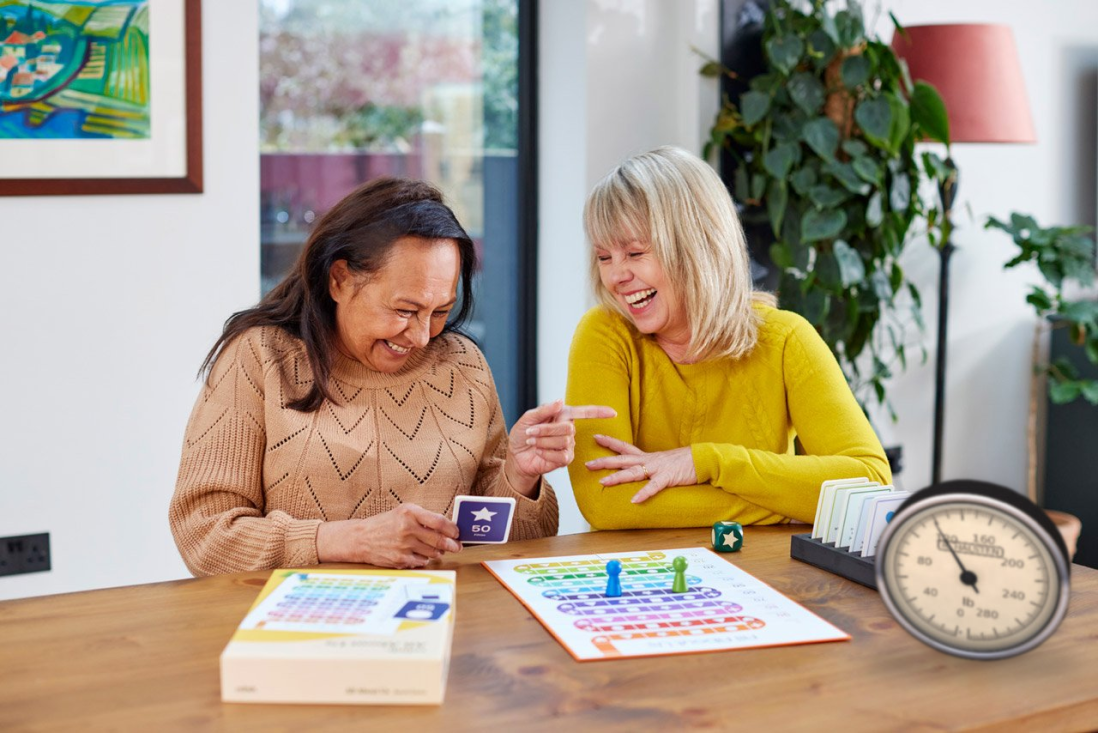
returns 120,lb
